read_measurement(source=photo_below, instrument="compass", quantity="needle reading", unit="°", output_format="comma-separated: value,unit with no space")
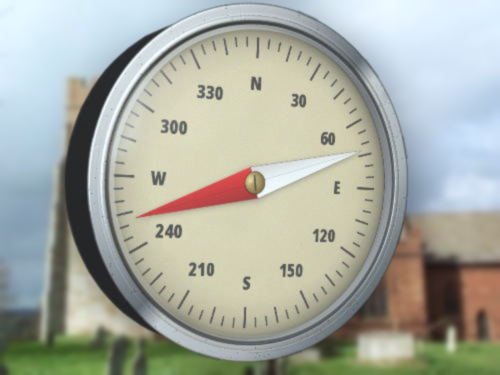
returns 252.5,°
